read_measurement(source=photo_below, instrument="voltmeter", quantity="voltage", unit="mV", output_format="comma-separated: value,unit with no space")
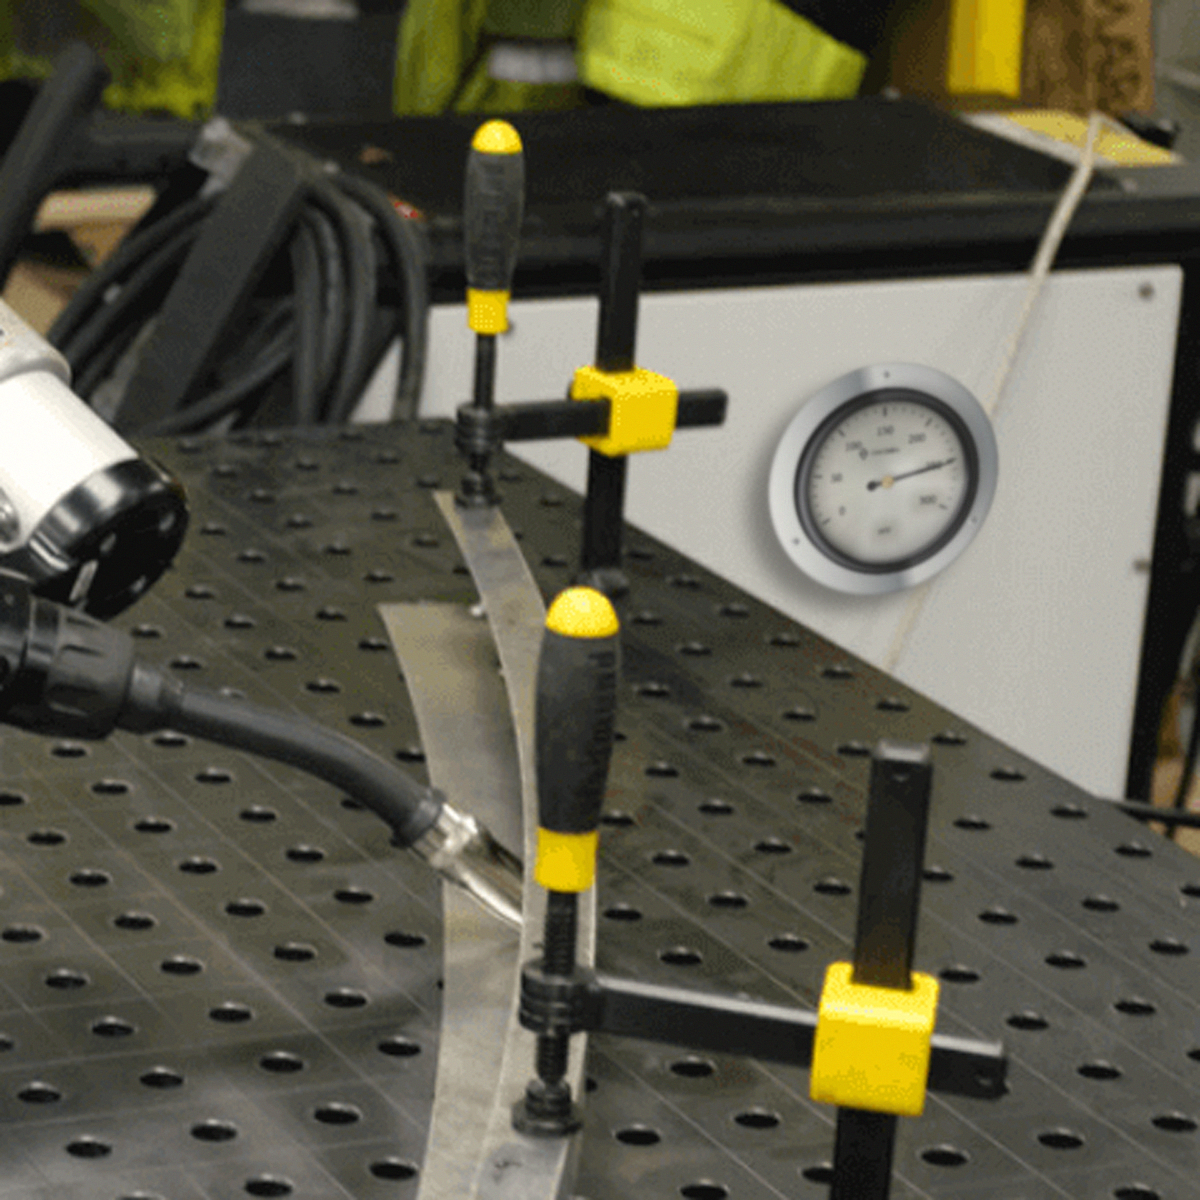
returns 250,mV
